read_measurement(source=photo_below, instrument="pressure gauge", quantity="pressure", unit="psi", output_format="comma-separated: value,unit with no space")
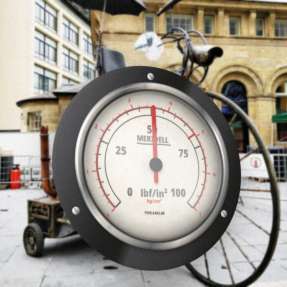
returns 50,psi
